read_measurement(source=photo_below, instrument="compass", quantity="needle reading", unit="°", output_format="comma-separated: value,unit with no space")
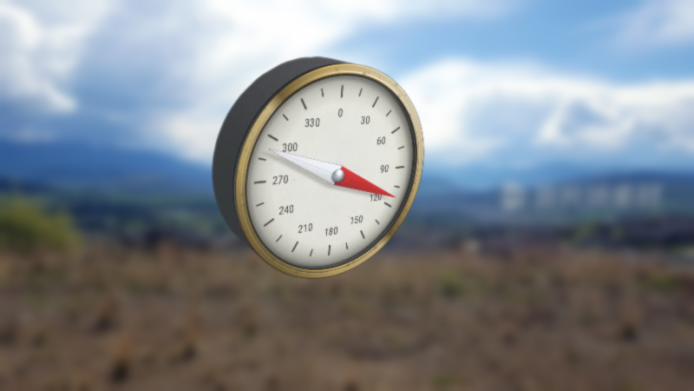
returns 112.5,°
